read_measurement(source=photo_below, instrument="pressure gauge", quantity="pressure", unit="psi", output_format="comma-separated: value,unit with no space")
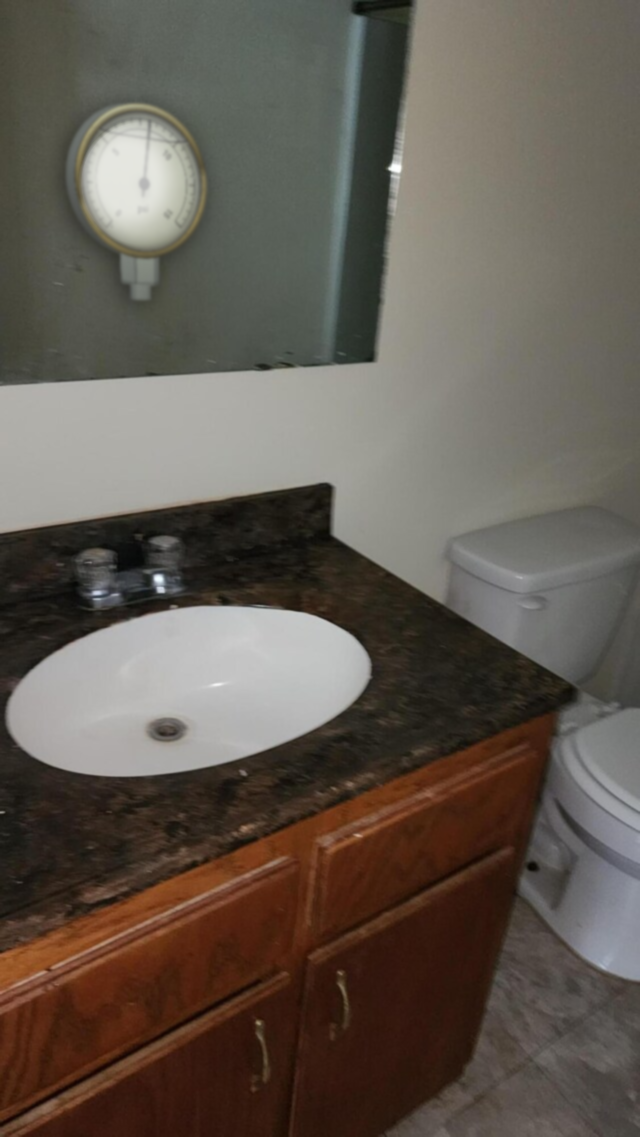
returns 8,psi
